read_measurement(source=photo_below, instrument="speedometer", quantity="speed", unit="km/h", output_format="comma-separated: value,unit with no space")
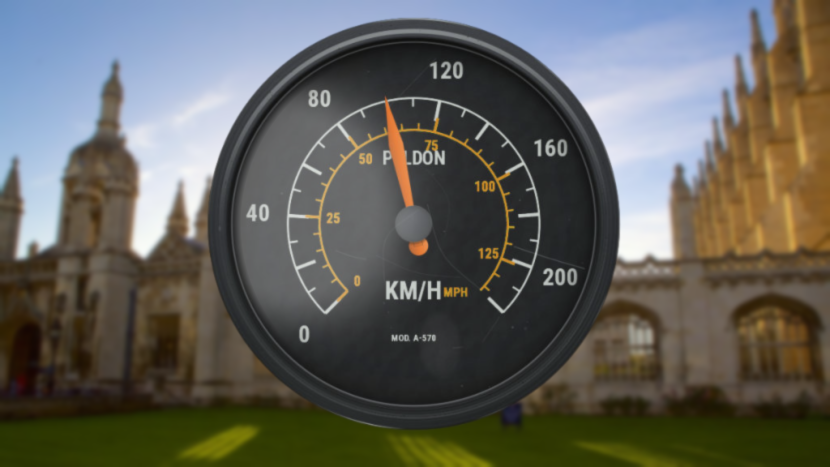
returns 100,km/h
